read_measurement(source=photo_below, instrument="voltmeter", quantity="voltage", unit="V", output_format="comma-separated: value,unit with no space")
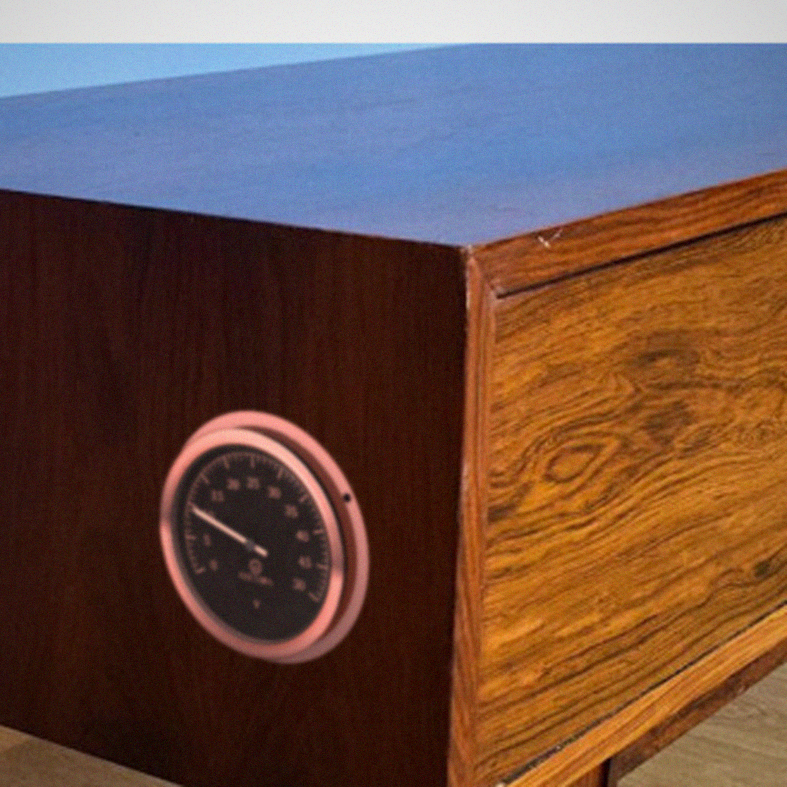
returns 10,V
